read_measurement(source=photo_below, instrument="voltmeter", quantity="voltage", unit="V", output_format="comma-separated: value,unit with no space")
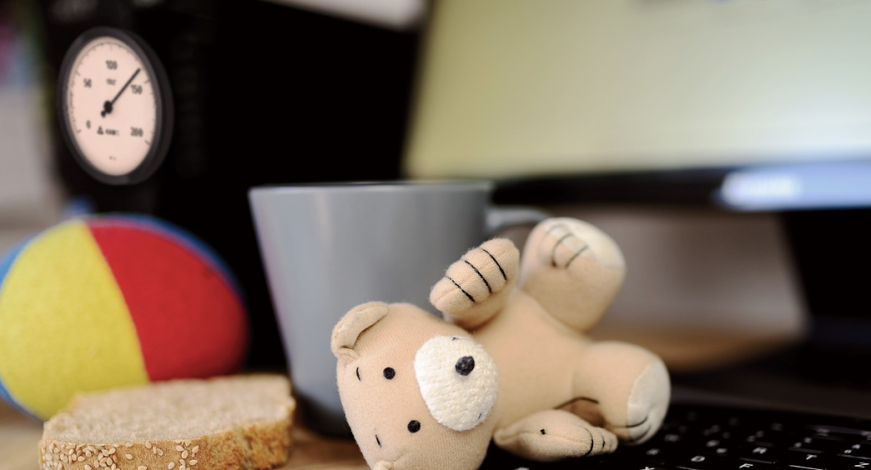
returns 140,V
